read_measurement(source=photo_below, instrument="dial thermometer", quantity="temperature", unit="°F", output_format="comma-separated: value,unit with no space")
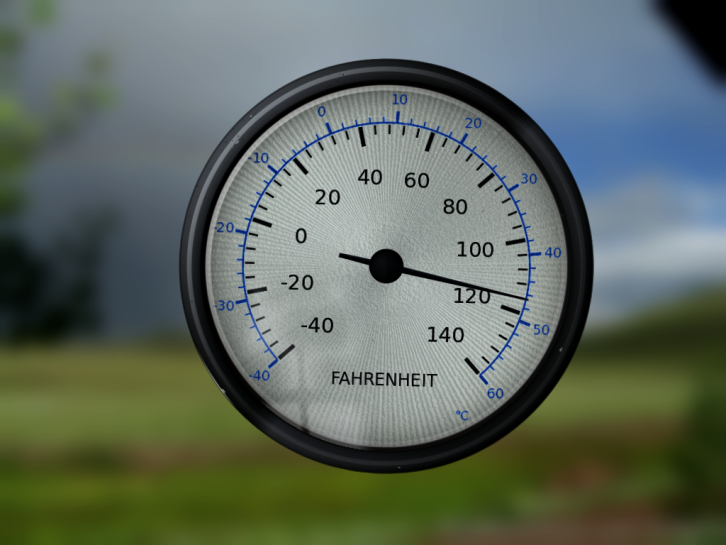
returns 116,°F
